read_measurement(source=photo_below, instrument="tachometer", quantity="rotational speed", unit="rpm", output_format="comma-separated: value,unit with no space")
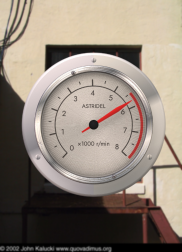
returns 5750,rpm
